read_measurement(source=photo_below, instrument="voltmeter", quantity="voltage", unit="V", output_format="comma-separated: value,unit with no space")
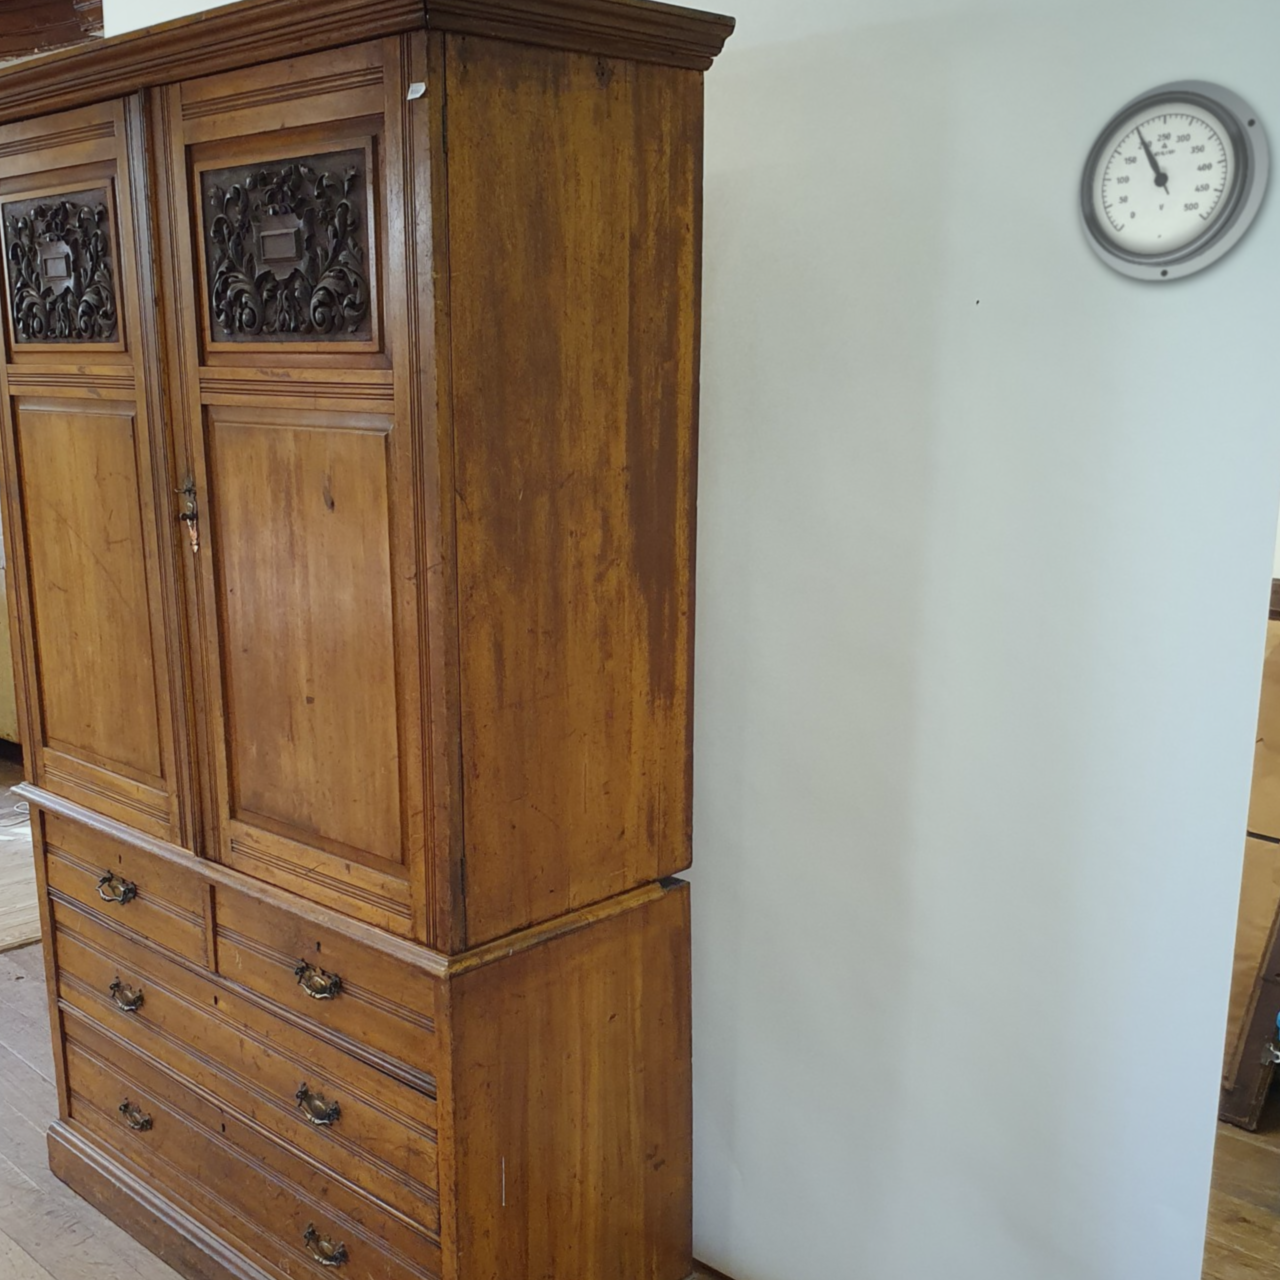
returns 200,V
